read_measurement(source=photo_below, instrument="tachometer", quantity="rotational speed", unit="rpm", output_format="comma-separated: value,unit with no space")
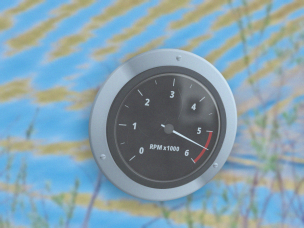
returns 5500,rpm
